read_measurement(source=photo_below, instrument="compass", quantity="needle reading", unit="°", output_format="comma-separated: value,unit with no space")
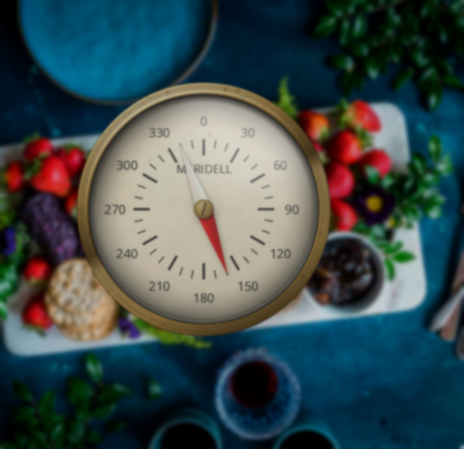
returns 160,°
